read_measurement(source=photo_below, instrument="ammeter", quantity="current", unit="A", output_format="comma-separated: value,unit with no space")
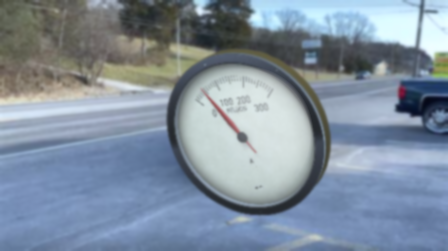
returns 50,A
